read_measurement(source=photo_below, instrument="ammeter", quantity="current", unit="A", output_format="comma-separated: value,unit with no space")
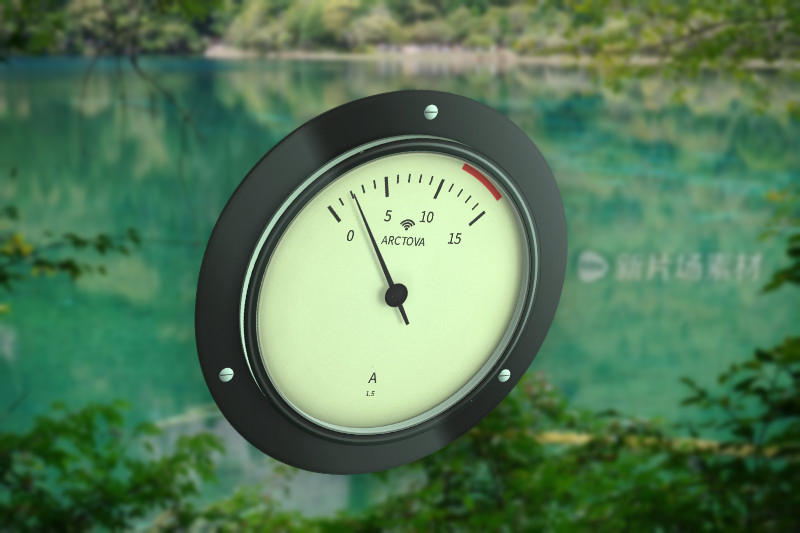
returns 2,A
